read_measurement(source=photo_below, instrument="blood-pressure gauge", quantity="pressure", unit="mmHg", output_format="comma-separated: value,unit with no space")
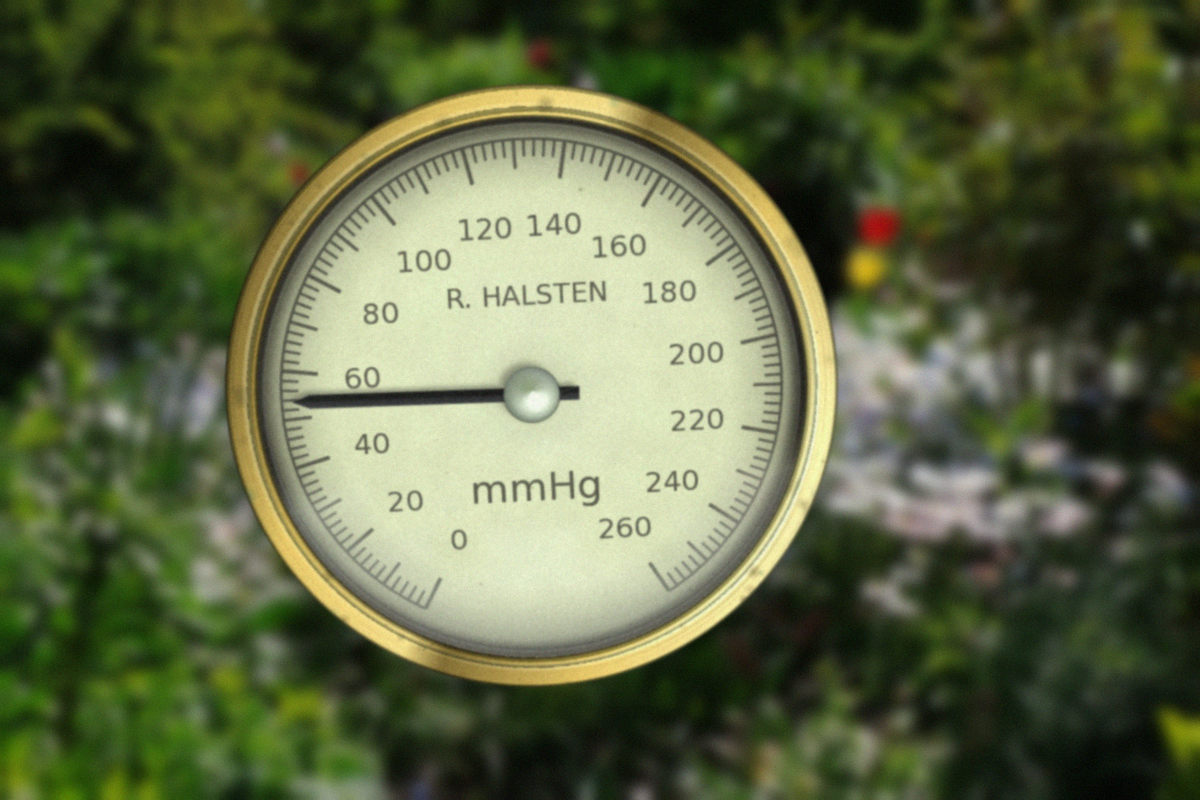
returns 54,mmHg
